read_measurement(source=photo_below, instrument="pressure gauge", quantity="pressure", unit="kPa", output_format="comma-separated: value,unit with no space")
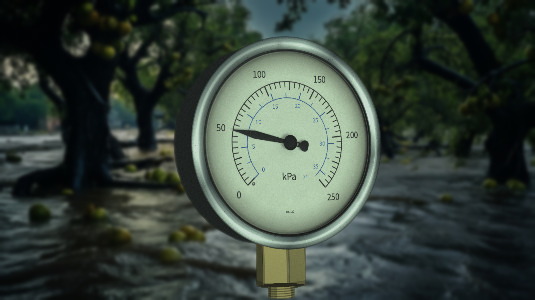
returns 50,kPa
